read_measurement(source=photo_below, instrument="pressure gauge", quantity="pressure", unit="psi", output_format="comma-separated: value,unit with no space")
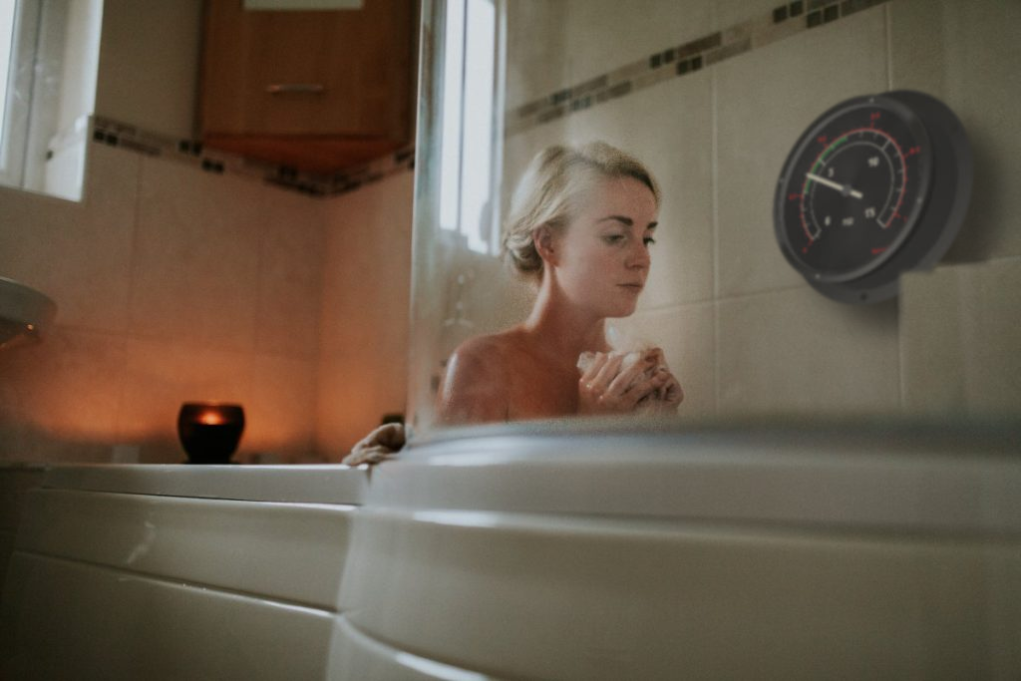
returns 4,psi
